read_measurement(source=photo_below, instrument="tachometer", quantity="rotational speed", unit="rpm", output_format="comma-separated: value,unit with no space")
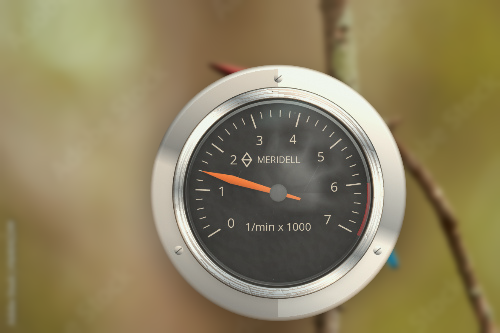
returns 1400,rpm
